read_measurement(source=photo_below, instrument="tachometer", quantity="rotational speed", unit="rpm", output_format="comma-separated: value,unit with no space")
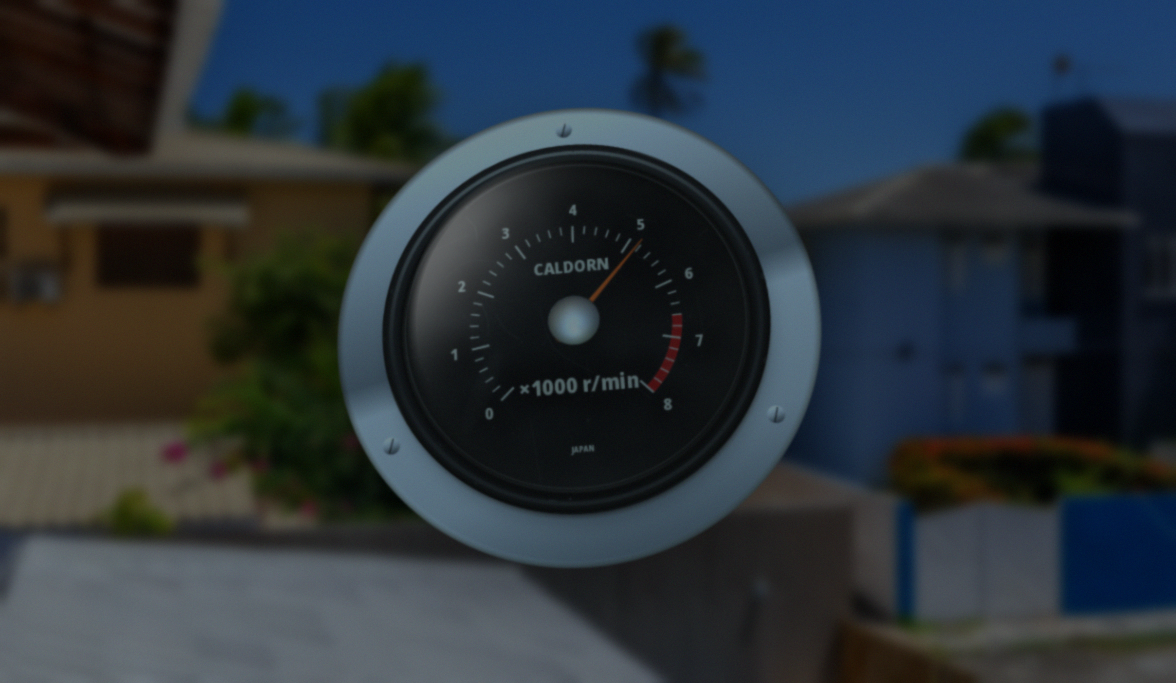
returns 5200,rpm
